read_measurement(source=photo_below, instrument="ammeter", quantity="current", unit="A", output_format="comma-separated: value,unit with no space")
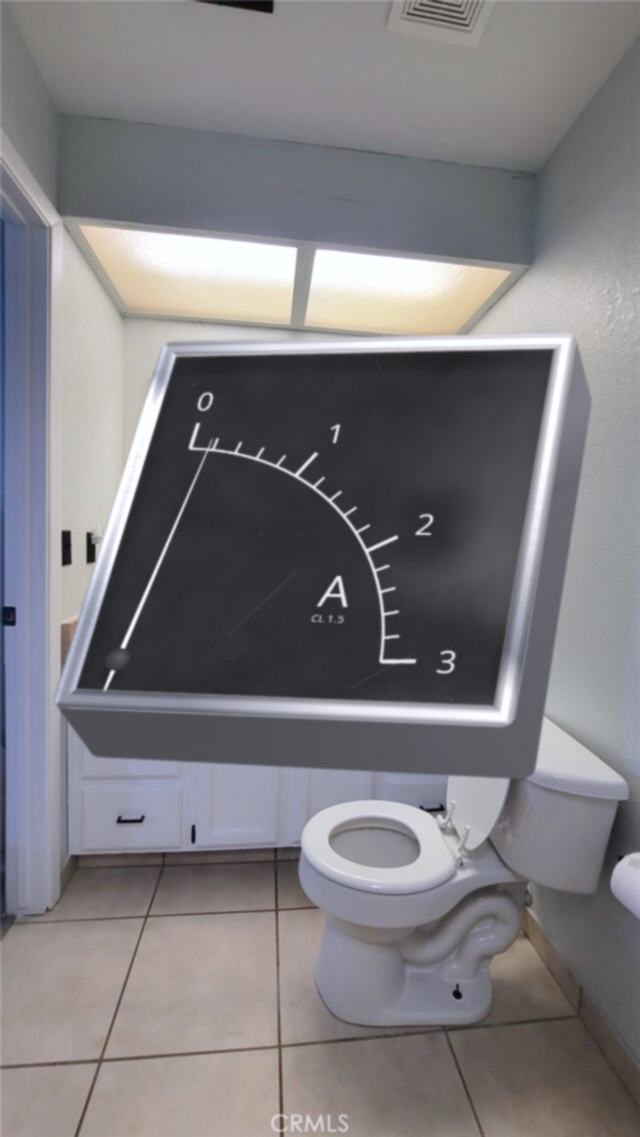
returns 0.2,A
